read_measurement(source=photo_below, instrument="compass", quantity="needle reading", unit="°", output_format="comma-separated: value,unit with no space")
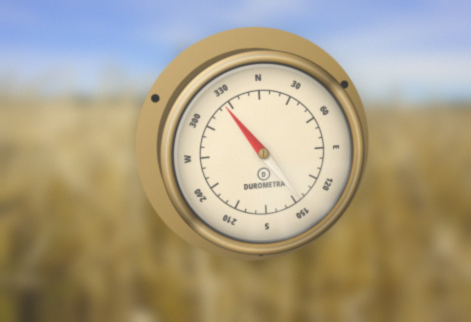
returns 325,°
